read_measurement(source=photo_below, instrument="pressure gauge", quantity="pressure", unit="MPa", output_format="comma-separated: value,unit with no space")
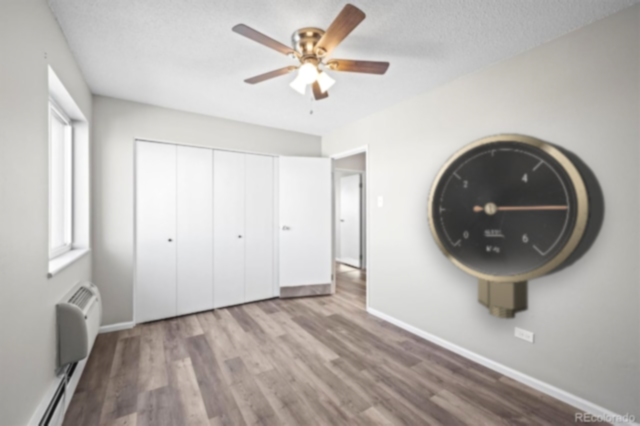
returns 5,MPa
